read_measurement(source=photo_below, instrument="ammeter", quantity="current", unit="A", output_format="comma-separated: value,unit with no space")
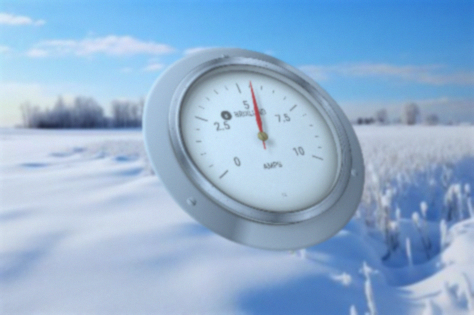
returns 5.5,A
